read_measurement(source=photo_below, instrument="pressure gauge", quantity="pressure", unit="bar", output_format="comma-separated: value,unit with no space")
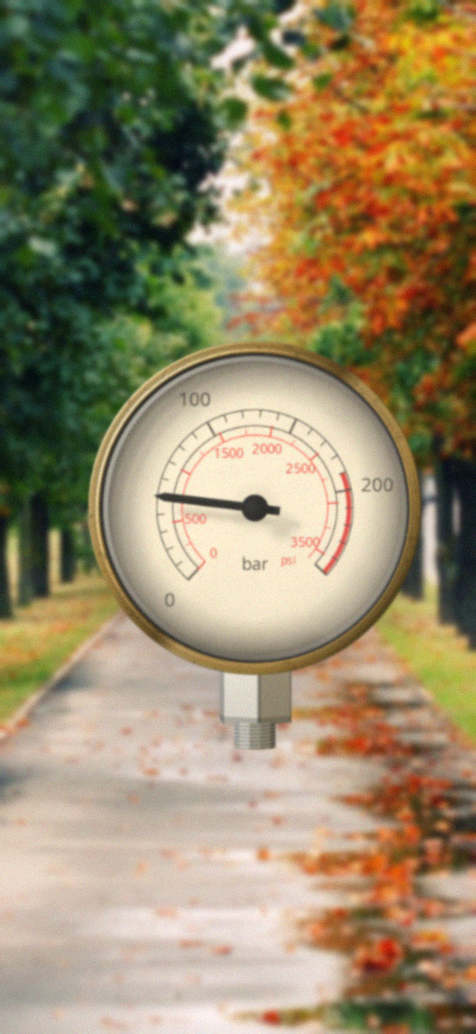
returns 50,bar
